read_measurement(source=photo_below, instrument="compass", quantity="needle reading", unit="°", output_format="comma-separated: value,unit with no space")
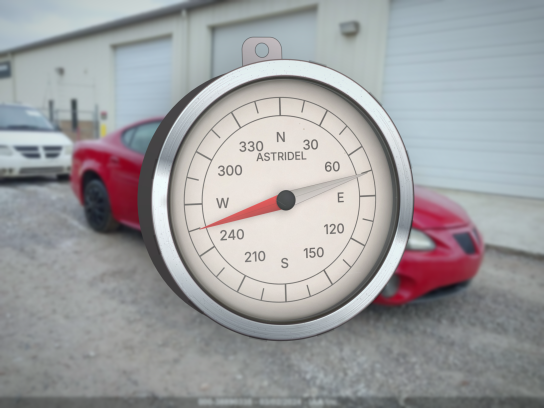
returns 255,°
